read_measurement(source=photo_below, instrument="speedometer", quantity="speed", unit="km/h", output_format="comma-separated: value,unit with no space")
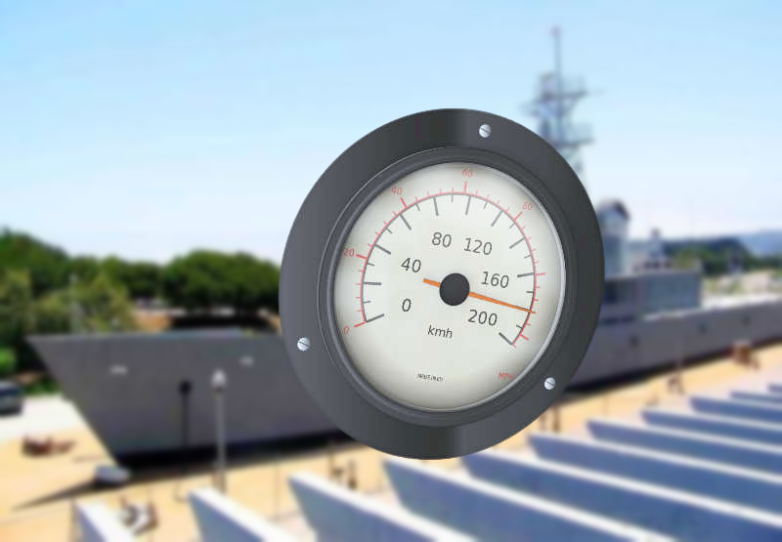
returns 180,km/h
